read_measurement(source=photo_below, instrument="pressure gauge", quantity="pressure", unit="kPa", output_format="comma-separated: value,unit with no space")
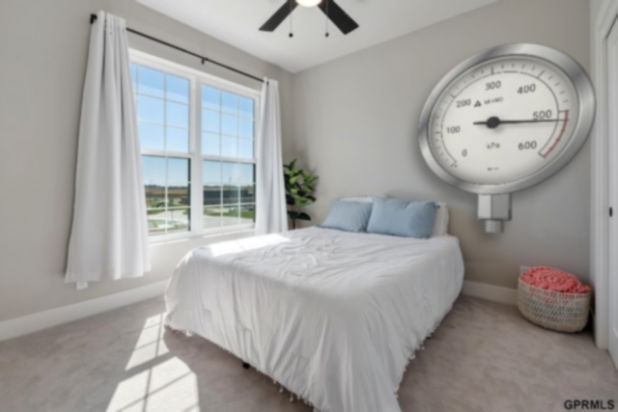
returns 520,kPa
